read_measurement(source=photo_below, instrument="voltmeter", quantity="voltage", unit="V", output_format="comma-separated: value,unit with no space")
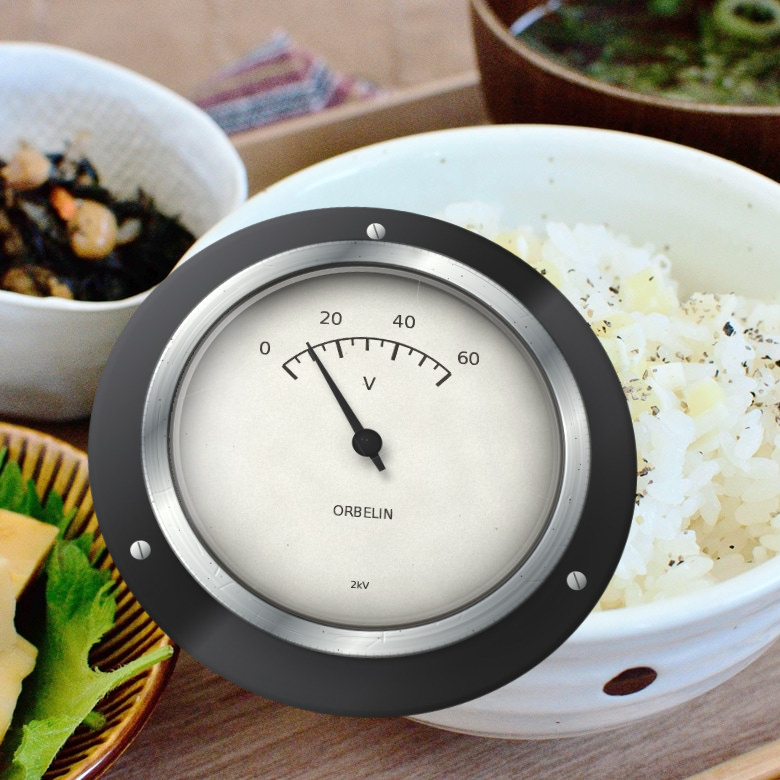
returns 10,V
